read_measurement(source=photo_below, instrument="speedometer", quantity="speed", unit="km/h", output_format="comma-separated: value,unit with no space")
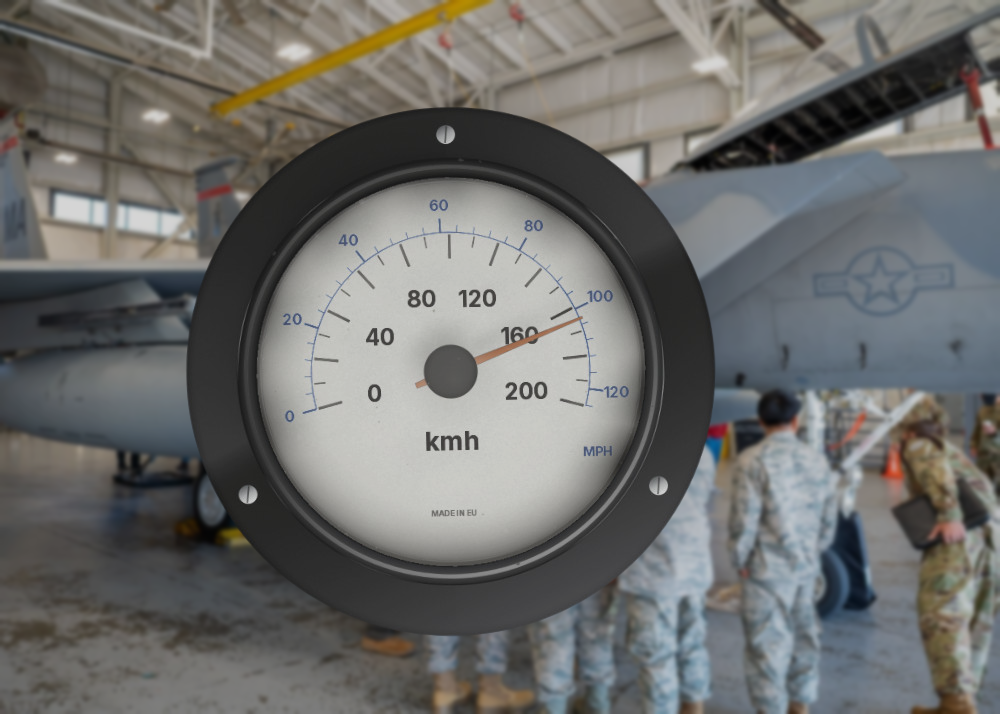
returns 165,km/h
